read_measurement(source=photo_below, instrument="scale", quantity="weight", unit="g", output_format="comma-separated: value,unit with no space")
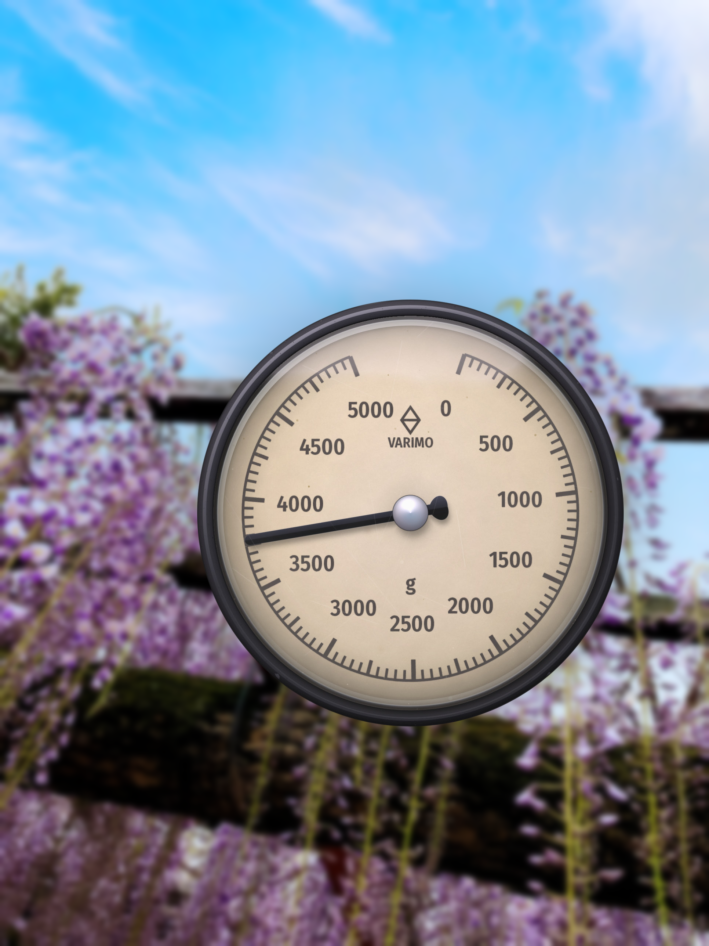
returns 3775,g
